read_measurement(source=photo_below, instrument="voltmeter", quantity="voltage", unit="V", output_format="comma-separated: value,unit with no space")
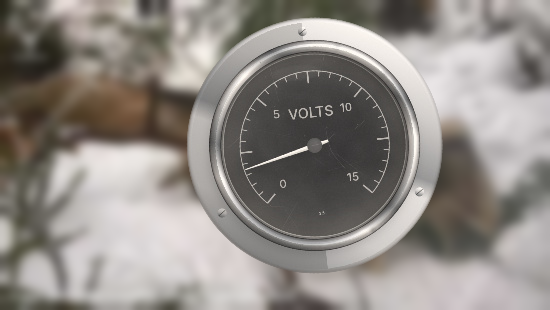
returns 1.75,V
